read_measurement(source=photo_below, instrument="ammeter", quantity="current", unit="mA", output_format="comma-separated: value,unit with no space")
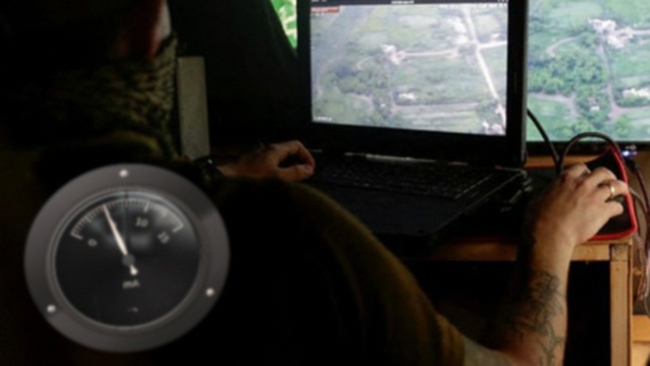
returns 5,mA
